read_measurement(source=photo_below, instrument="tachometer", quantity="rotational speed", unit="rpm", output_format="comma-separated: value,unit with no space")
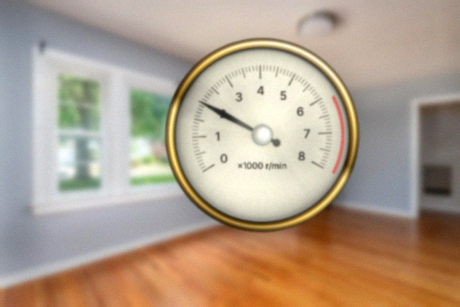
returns 2000,rpm
